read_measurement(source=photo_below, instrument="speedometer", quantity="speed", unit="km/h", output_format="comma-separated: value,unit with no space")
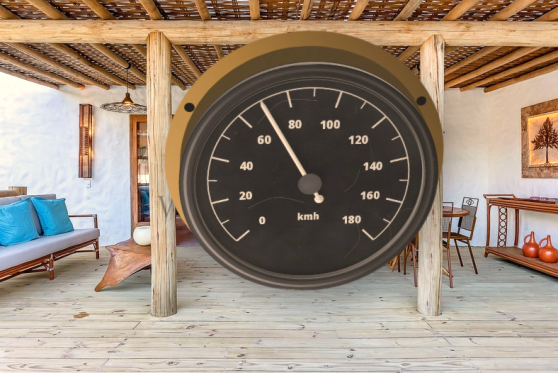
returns 70,km/h
